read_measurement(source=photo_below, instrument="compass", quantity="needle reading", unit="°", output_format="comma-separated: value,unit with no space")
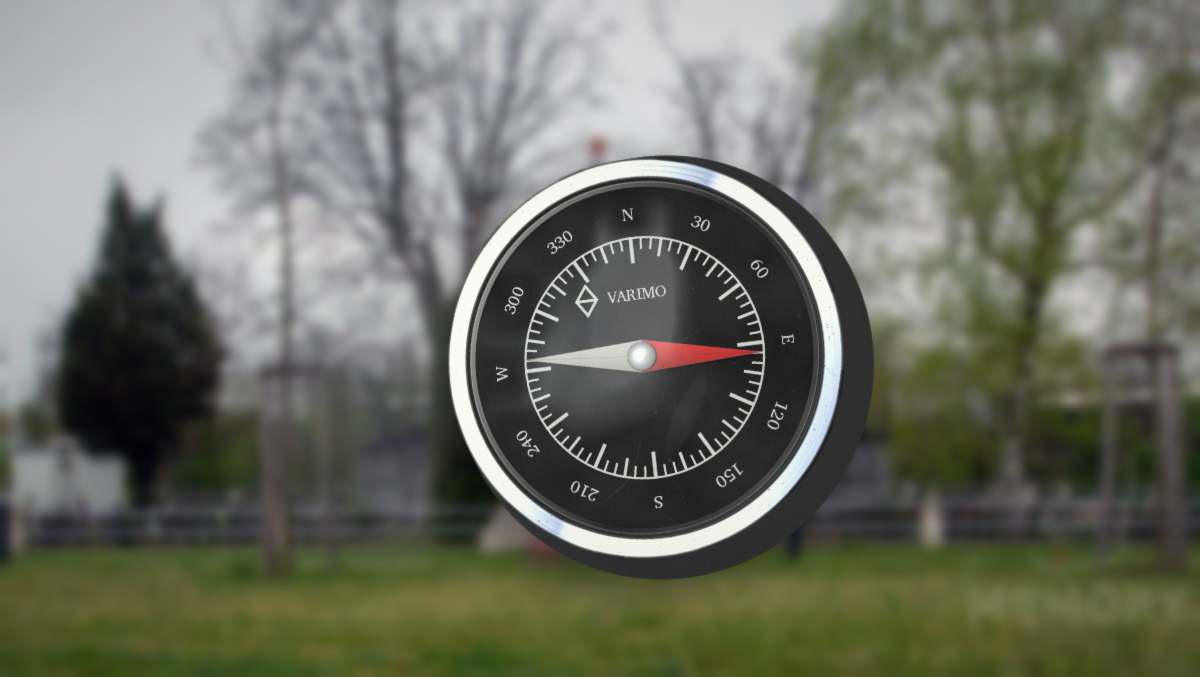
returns 95,°
